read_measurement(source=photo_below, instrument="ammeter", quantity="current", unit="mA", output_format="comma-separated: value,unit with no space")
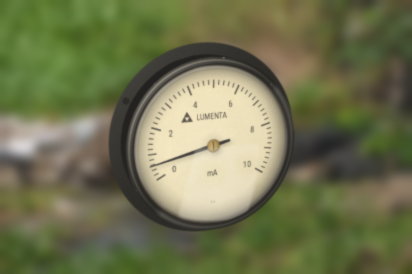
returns 0.6,mA
